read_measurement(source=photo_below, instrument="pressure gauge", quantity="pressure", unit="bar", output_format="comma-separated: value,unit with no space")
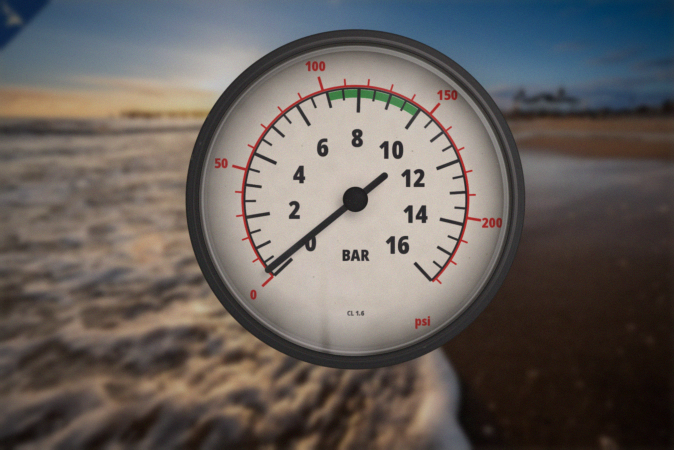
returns 0.25,bar
